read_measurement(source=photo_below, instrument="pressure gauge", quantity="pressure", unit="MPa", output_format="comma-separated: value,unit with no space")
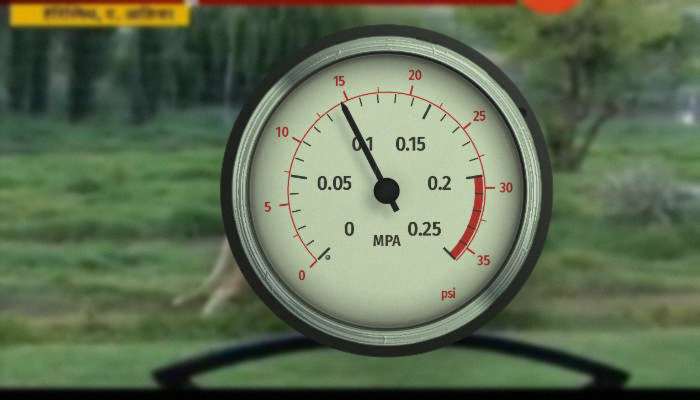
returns 0.1,MPa
